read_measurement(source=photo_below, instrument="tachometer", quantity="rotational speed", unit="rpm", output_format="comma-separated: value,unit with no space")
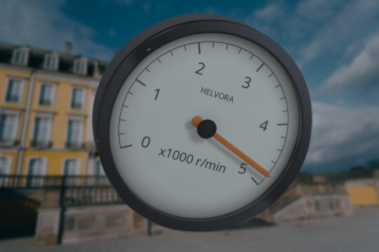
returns 4800,rpm
